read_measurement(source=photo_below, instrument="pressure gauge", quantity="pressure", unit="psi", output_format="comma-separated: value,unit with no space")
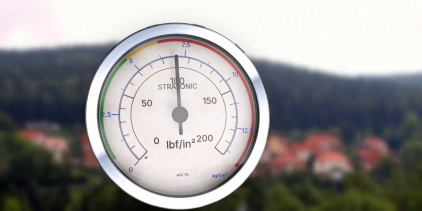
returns 100,psi
